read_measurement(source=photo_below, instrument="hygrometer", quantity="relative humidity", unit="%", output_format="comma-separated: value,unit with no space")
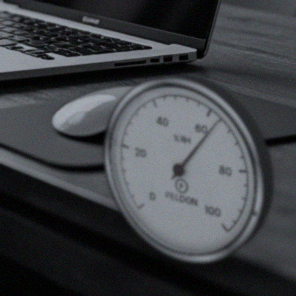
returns 64,%
